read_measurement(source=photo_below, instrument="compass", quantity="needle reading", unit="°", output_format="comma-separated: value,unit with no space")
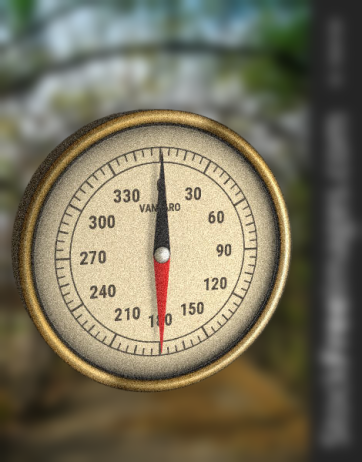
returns 180,°
